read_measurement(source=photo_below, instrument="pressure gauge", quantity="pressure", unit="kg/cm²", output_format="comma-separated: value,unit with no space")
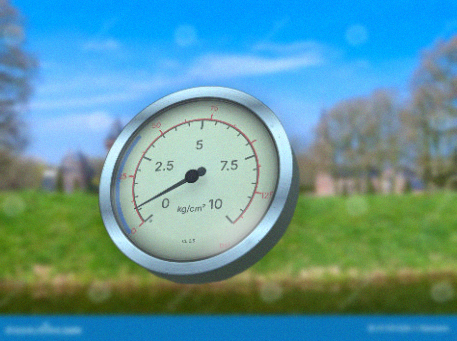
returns 0.5,kg/cm²
